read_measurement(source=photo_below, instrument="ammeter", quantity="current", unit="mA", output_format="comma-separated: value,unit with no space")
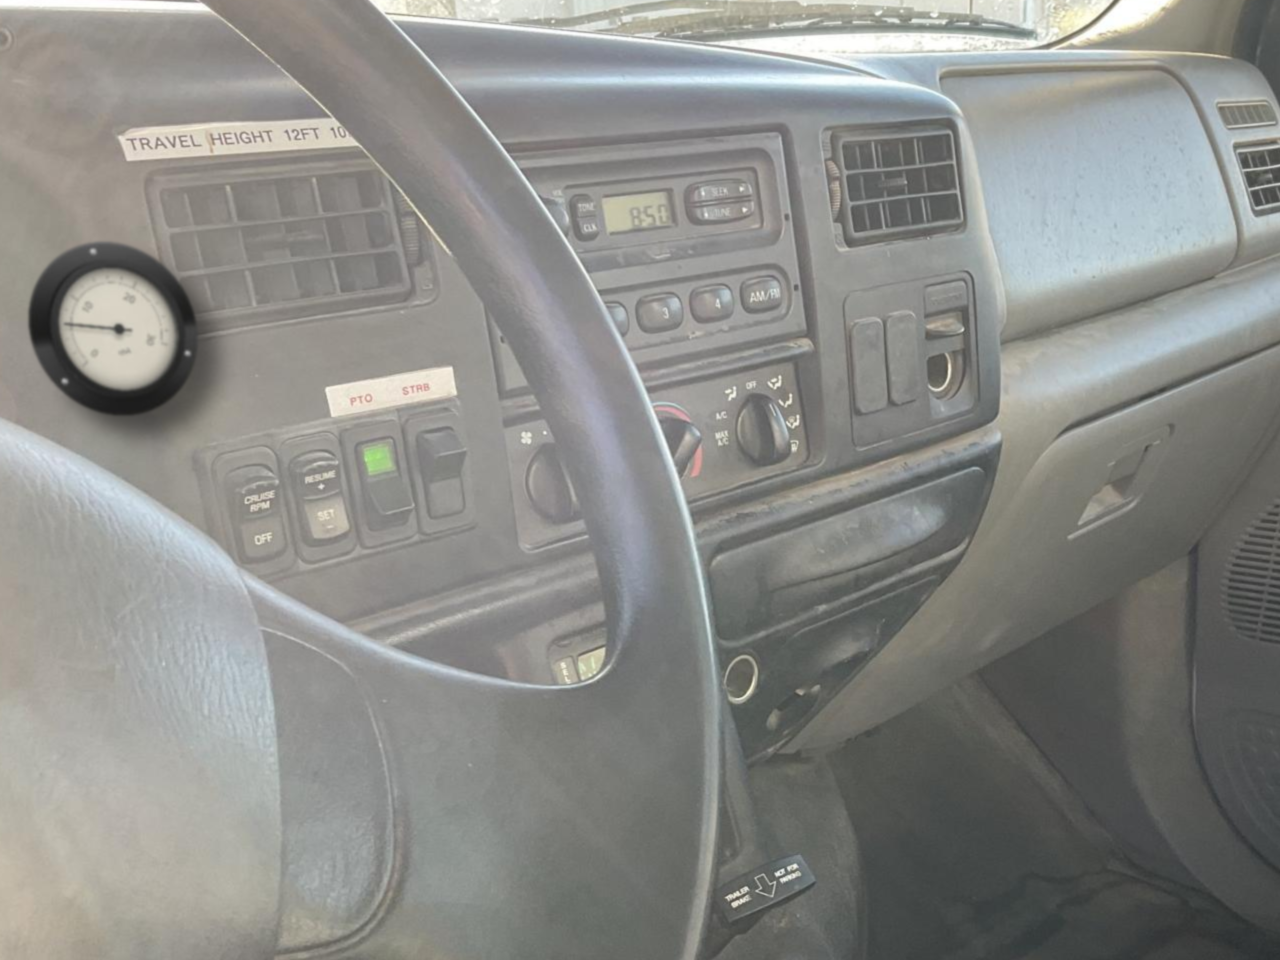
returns 6,mA
